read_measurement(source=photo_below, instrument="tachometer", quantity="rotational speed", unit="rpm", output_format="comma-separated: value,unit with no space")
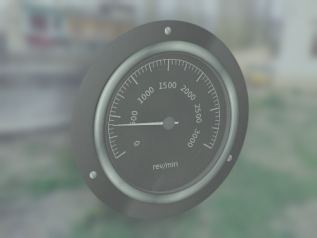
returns 400,rpm
